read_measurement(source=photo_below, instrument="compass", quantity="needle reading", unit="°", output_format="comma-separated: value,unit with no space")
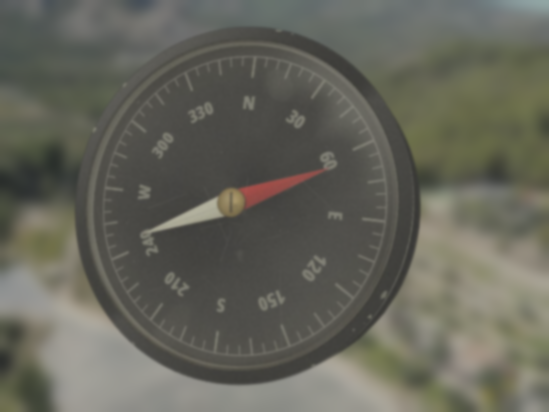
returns 65,°
